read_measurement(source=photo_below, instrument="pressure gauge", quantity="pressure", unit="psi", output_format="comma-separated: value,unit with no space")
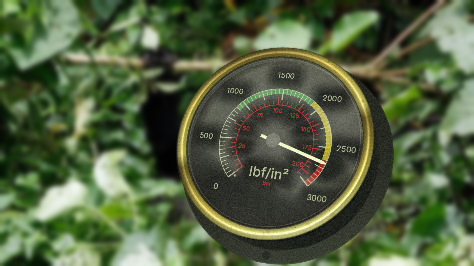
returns 2700,psi
